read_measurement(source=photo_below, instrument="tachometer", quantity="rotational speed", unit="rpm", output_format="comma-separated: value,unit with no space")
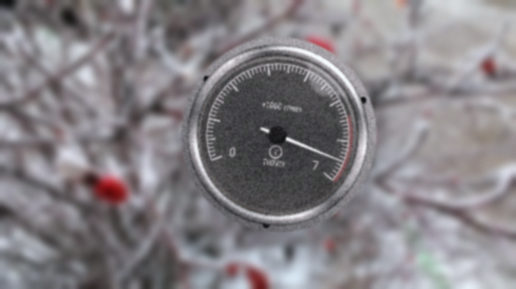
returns 6500,rpm
